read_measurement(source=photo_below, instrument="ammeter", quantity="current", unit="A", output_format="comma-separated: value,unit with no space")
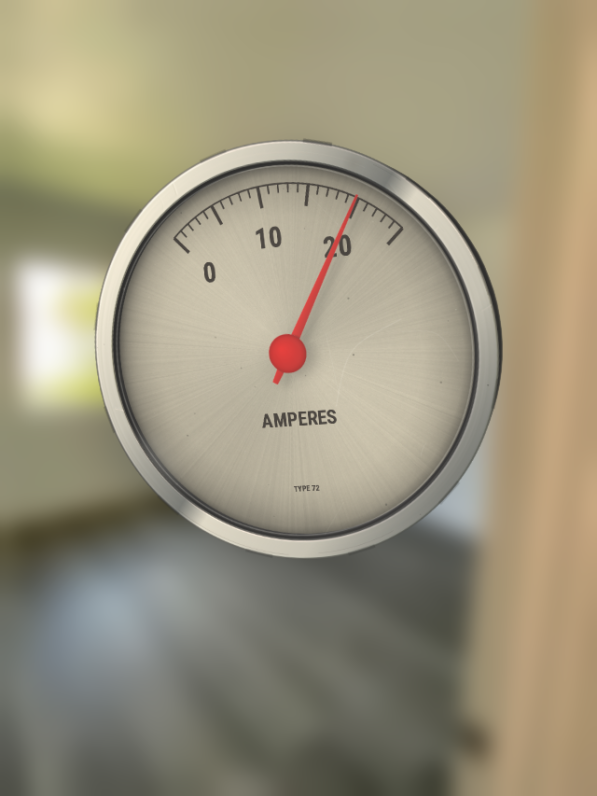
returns 20,A
